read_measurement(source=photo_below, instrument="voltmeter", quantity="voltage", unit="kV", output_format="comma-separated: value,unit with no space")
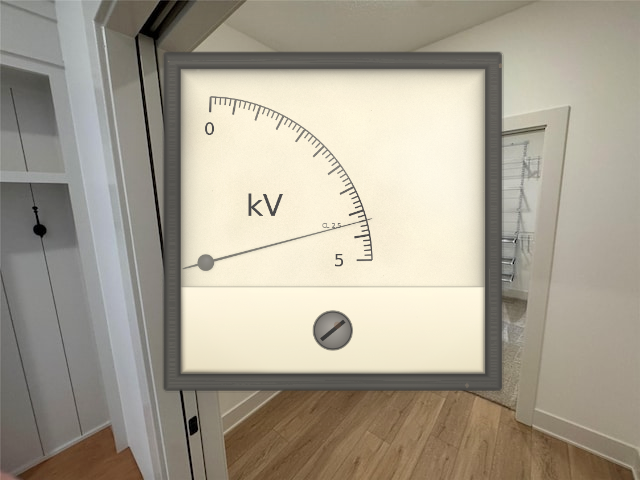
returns 4.2,kV
